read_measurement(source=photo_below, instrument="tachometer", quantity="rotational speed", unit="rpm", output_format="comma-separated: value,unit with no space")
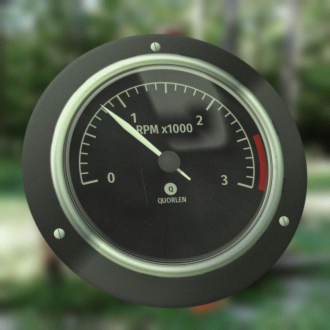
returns 800,rpm
